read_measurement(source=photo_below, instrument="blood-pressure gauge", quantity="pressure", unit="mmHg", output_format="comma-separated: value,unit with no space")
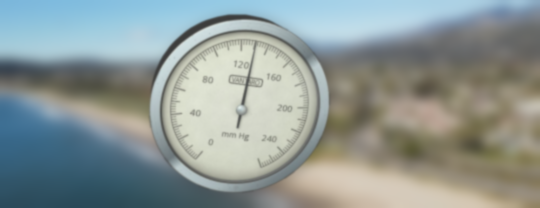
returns 130,mmHg
